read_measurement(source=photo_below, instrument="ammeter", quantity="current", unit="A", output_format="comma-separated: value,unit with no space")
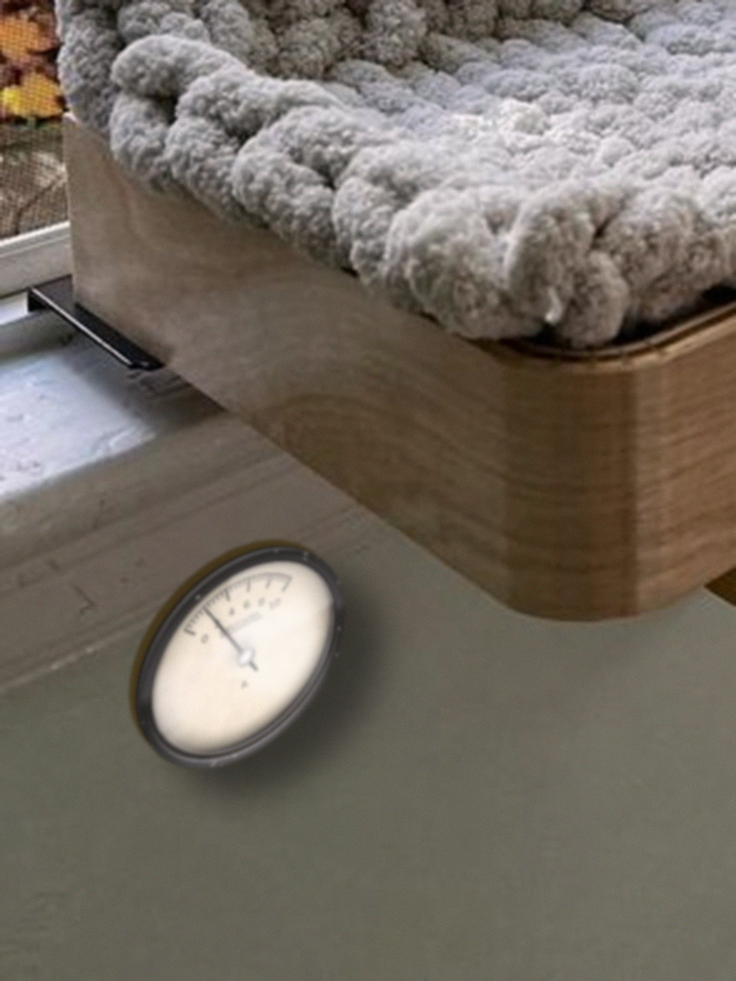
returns 2,A
